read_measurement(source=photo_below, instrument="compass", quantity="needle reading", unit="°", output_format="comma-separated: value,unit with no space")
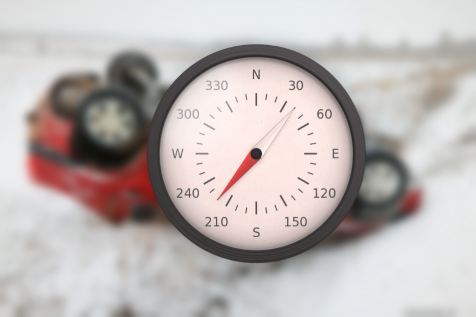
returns 220,°
